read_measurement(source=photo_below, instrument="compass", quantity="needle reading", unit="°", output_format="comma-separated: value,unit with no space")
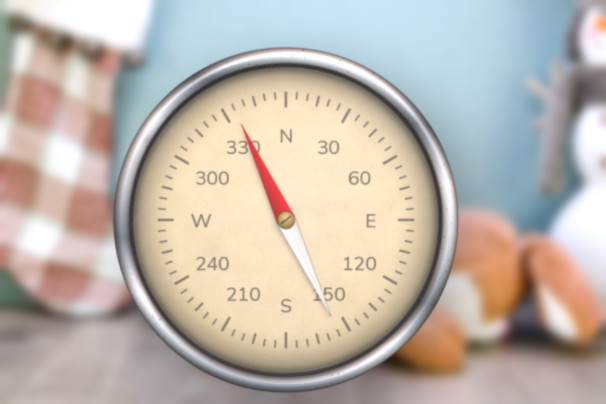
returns 335,°
